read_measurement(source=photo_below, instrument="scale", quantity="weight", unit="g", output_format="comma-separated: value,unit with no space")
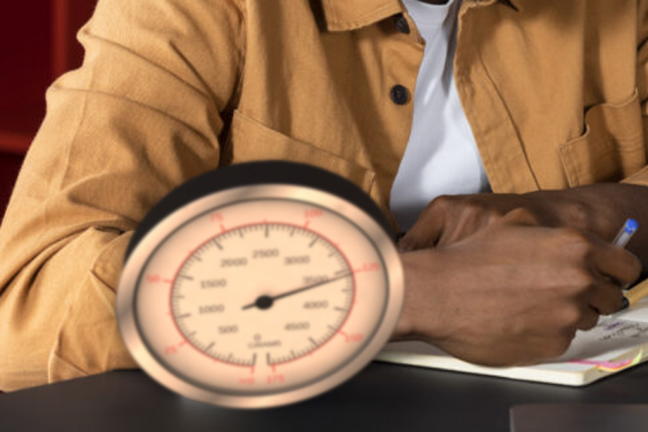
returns 3500,g
